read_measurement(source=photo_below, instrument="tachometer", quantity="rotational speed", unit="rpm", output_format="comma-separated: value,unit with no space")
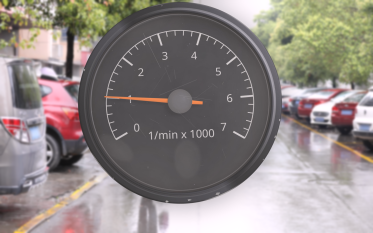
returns 1000,rpm
